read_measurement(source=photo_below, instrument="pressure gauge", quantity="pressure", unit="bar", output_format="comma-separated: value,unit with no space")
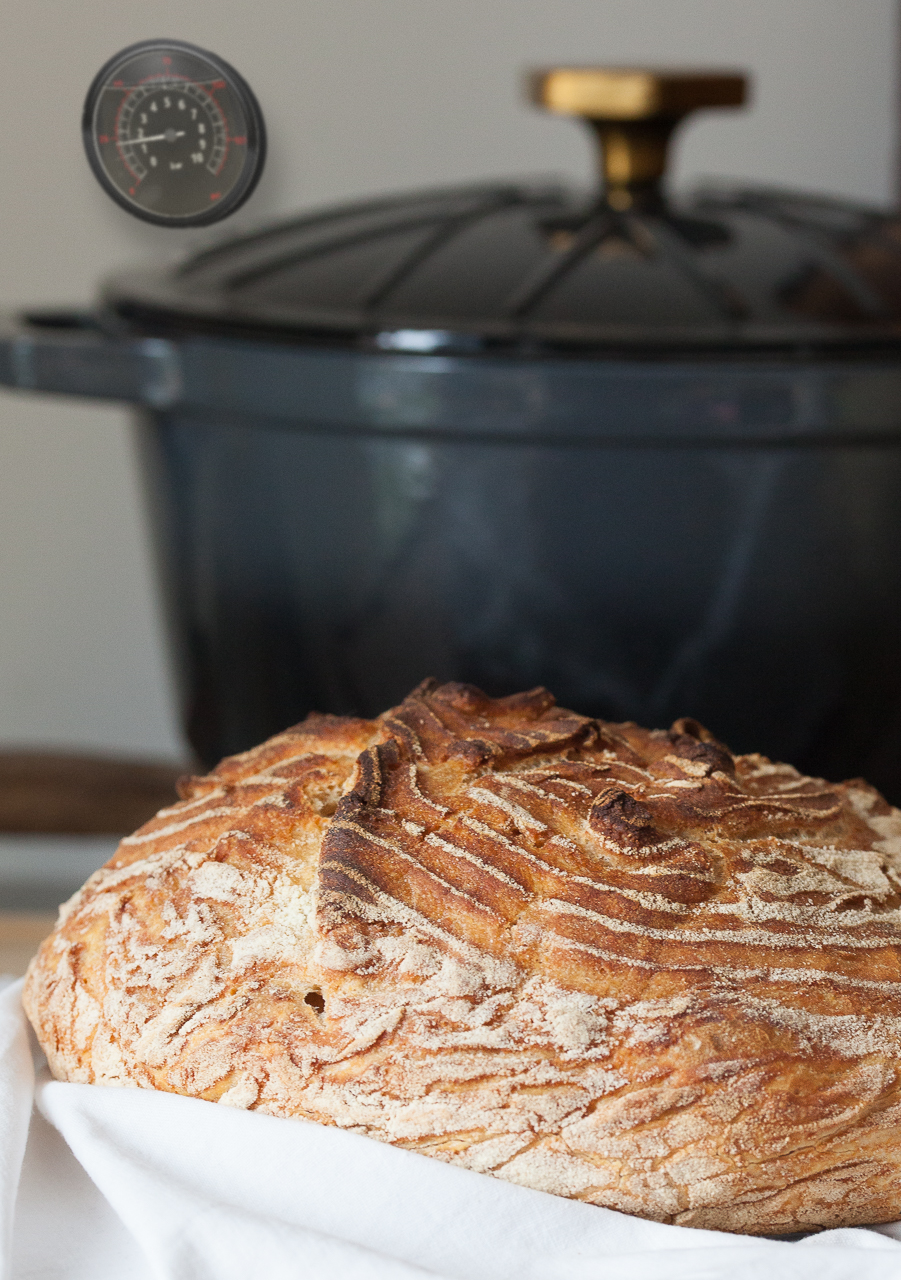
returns 1.5,bar
